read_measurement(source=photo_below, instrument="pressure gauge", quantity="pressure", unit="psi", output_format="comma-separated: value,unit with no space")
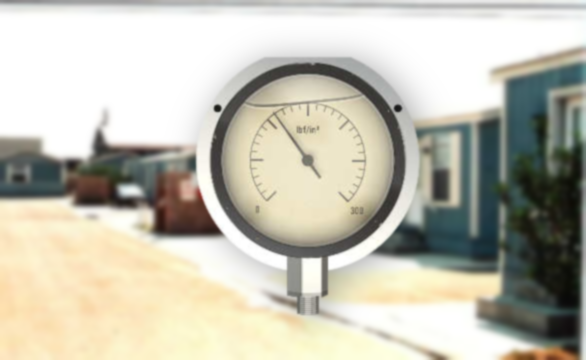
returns 110,psi
